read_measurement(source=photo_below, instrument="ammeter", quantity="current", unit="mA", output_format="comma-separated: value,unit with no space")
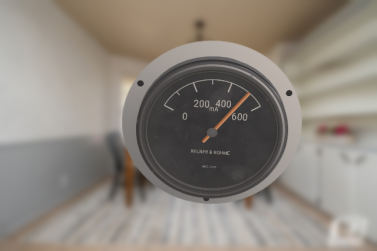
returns 500,mA
